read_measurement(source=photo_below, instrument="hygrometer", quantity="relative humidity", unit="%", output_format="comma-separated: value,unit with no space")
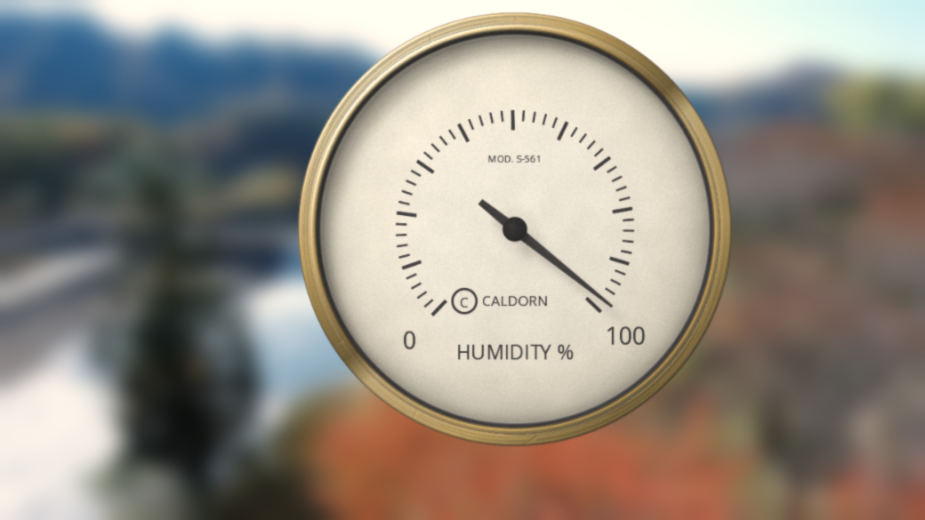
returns 98,%
